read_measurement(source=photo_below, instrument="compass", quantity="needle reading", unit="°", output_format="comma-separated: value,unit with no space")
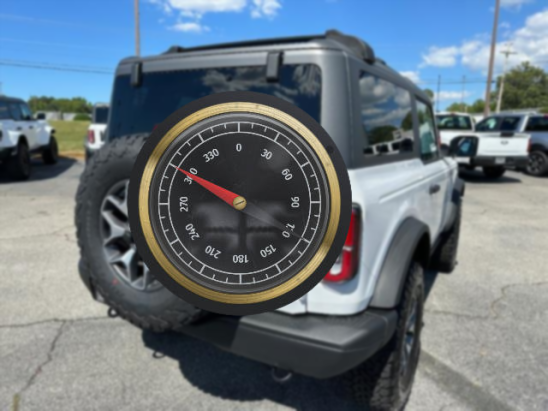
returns 300,°
